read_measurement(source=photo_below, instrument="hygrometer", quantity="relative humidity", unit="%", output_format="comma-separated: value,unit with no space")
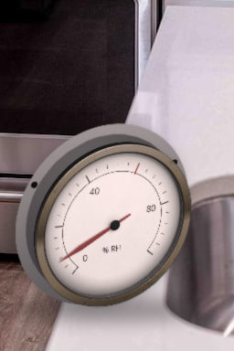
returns 8,%
